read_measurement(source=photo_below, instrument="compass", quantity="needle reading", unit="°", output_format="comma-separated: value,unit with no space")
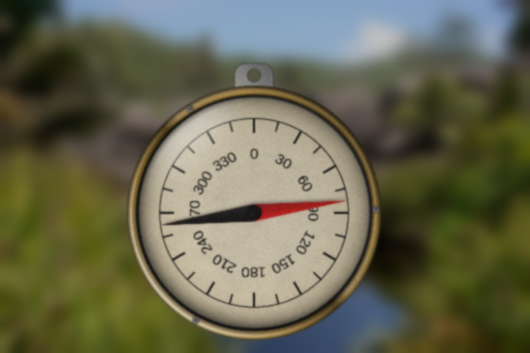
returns 82.5,°
